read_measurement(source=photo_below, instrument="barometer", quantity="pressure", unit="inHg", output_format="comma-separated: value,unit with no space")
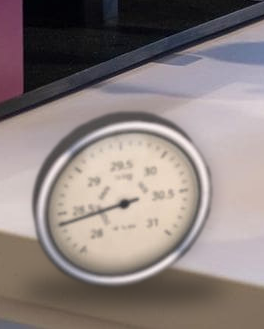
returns 28.4,inHg
